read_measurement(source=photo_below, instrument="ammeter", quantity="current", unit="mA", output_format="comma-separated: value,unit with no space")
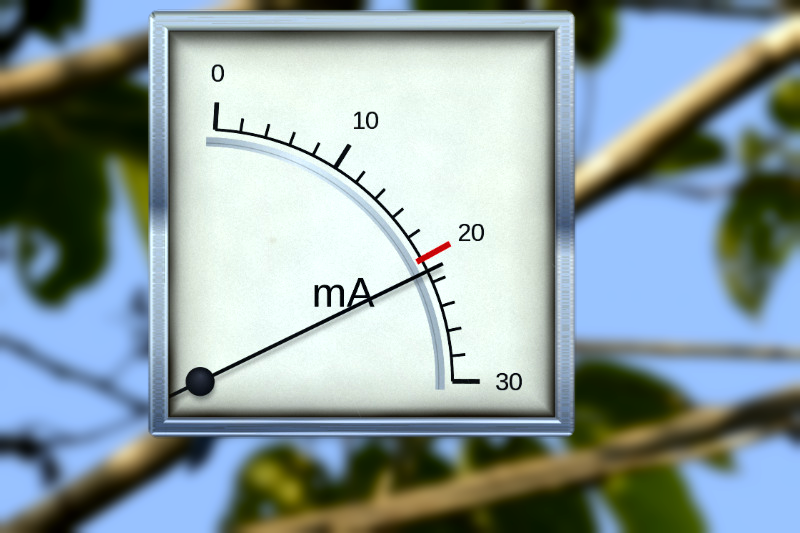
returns 21,mA
